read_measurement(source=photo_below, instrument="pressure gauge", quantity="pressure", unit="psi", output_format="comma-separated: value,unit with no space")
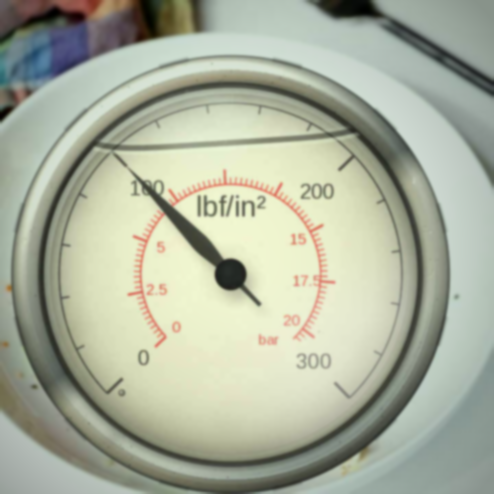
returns 100,psi
